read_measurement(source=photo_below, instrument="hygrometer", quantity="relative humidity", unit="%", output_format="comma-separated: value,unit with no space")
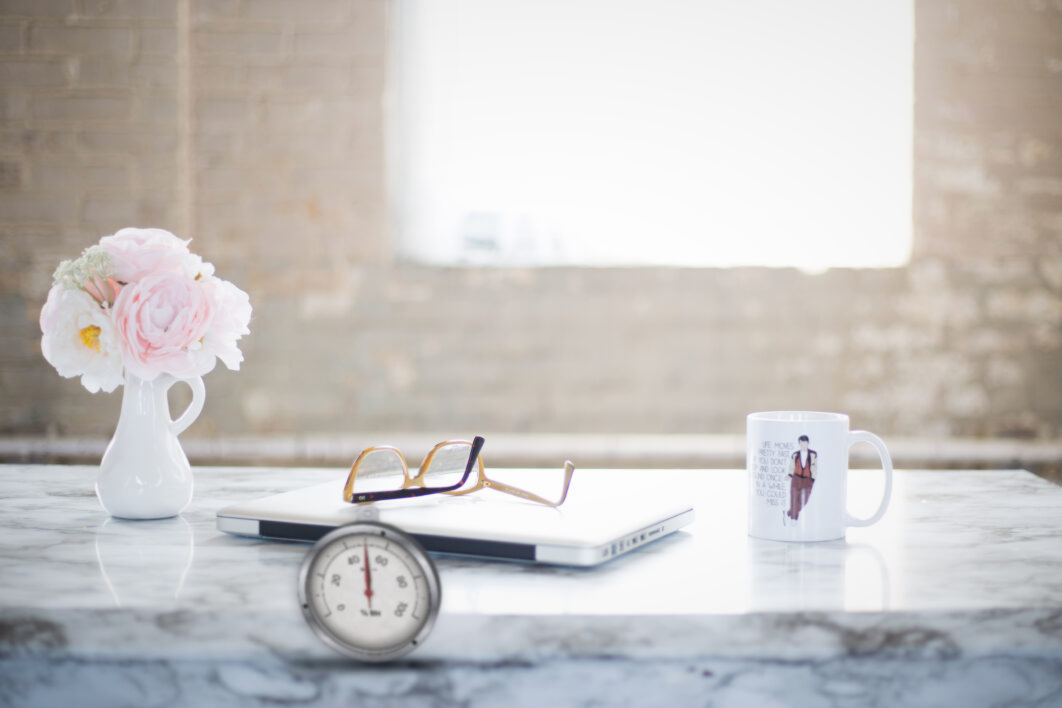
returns 50,%
